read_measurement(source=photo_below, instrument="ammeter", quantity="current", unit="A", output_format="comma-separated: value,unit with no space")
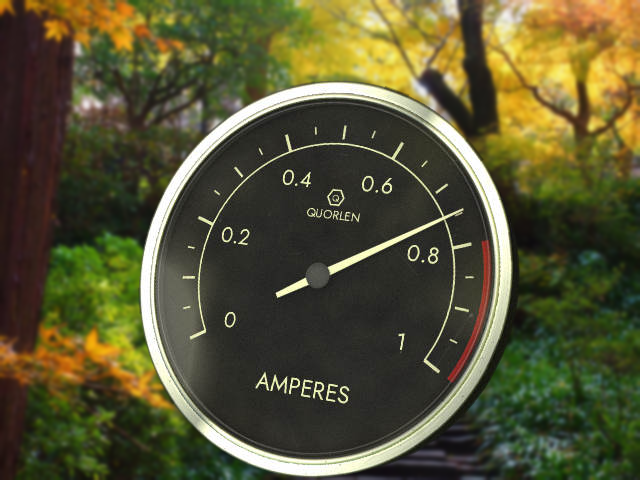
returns 0.75,A
